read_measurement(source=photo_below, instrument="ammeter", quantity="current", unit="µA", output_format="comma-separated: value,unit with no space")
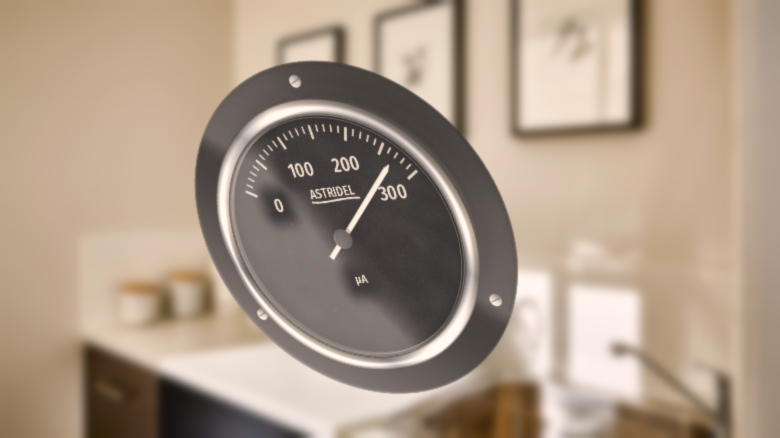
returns 270,µA
